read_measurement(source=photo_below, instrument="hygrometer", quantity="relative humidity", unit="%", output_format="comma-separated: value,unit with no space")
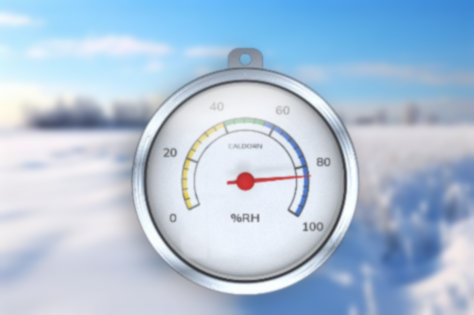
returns 84,%
